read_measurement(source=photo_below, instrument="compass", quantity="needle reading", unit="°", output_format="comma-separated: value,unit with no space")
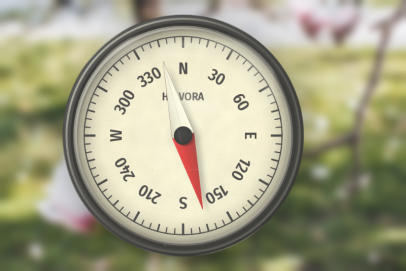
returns 165,°
